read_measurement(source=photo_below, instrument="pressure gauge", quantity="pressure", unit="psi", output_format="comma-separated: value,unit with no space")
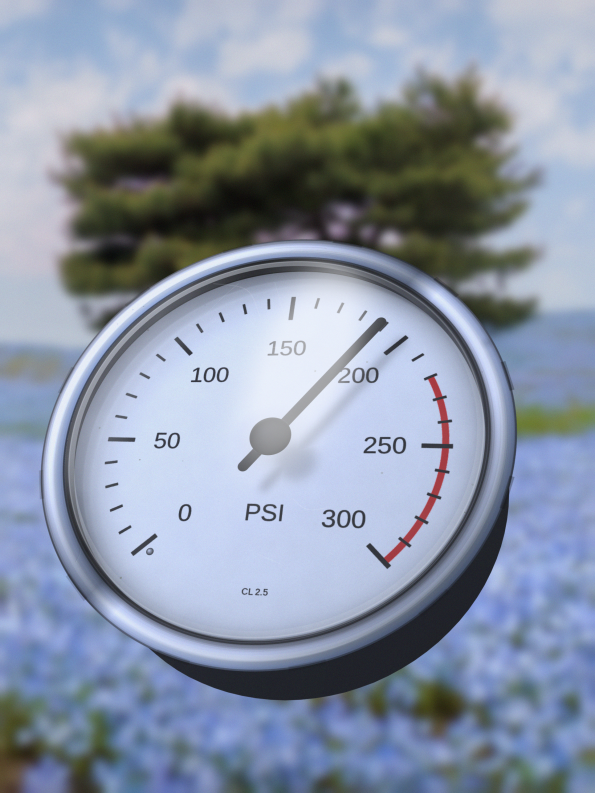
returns 190,psi
